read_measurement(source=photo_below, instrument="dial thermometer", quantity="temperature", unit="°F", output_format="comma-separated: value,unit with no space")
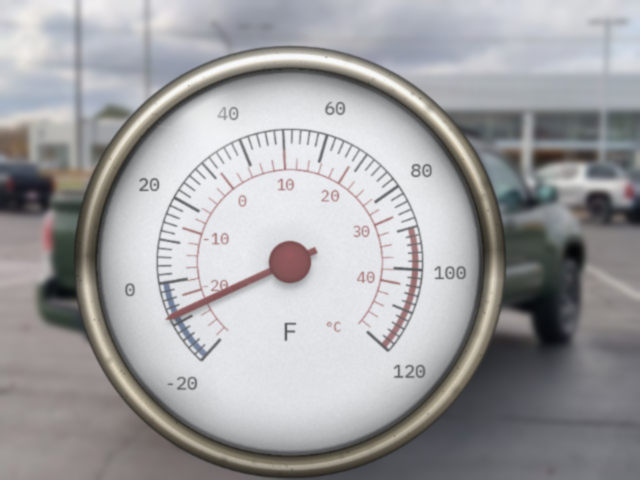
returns -8,°F
